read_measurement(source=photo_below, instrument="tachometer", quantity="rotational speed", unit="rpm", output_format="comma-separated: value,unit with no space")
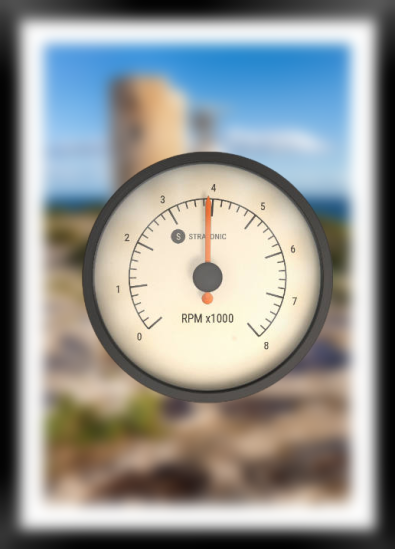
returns 3900,rpm
